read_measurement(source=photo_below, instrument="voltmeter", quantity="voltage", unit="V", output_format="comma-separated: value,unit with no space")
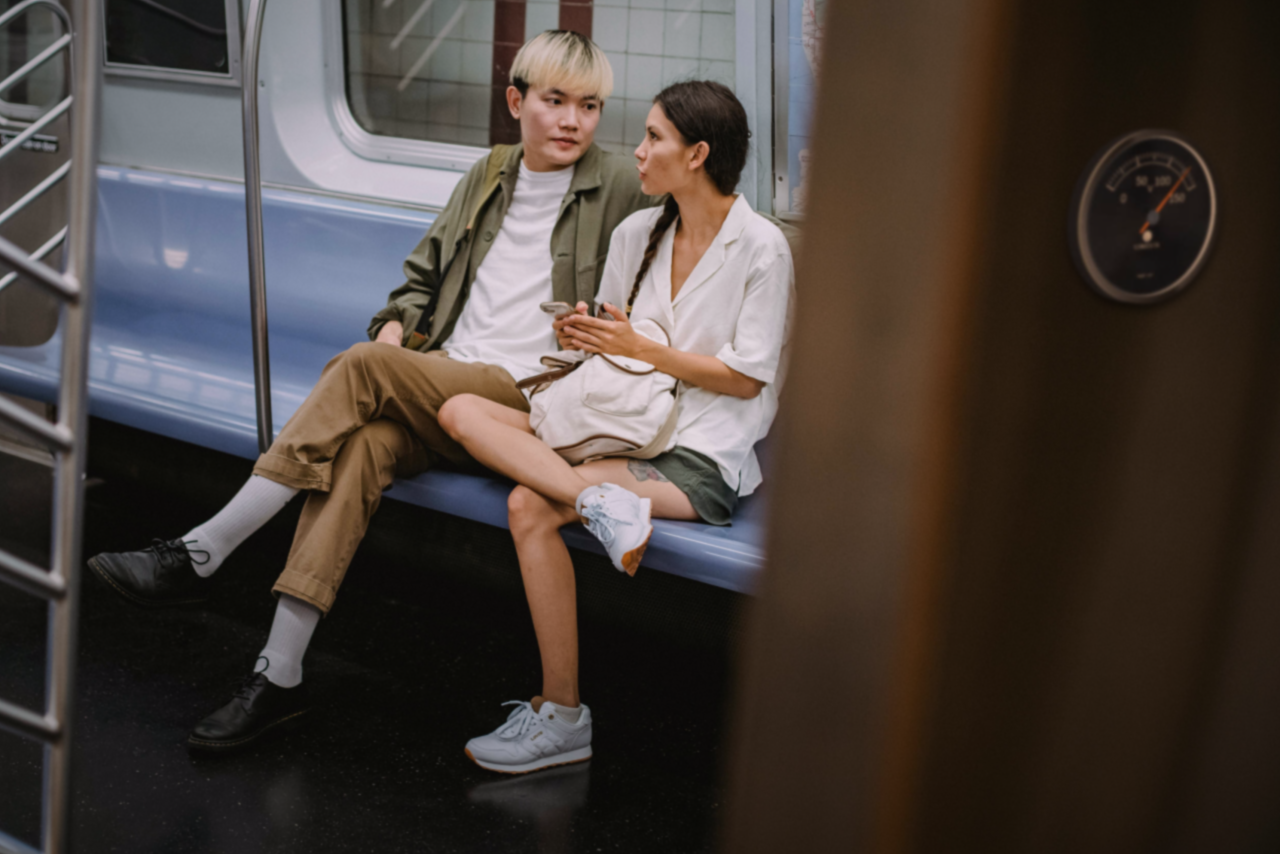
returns 125,V
